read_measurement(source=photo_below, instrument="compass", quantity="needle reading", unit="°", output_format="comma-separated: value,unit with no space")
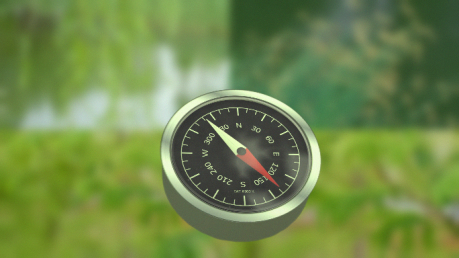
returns 140,°
